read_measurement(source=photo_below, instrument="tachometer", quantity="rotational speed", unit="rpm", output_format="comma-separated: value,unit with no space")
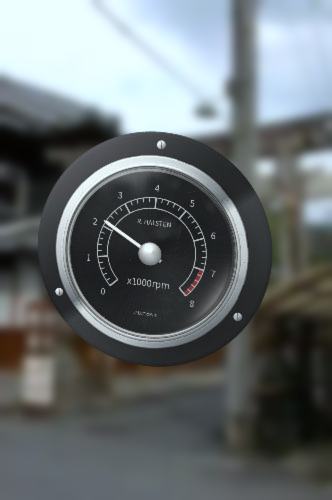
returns 2200,rpm
